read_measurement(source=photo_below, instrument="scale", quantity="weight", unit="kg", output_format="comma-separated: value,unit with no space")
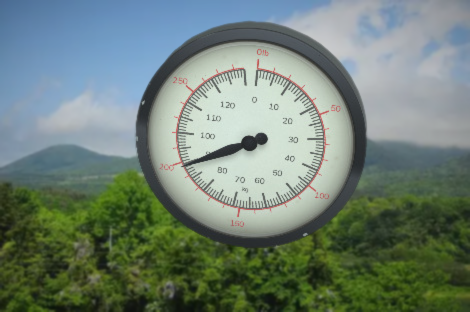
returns 90,kg
